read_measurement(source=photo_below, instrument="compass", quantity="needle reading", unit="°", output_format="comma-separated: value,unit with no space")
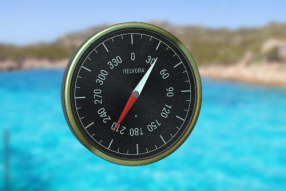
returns 215,°
